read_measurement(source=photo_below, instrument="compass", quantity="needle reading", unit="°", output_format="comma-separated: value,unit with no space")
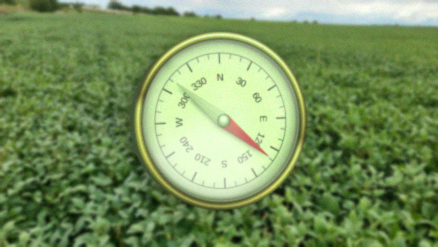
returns 130,°
